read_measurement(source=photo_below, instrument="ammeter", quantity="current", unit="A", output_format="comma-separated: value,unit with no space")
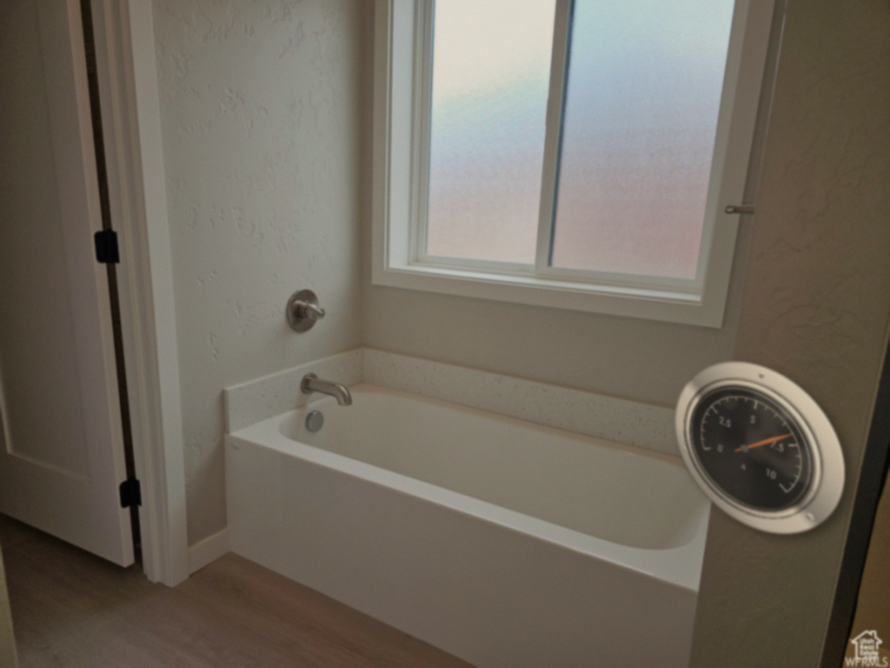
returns 7,A
